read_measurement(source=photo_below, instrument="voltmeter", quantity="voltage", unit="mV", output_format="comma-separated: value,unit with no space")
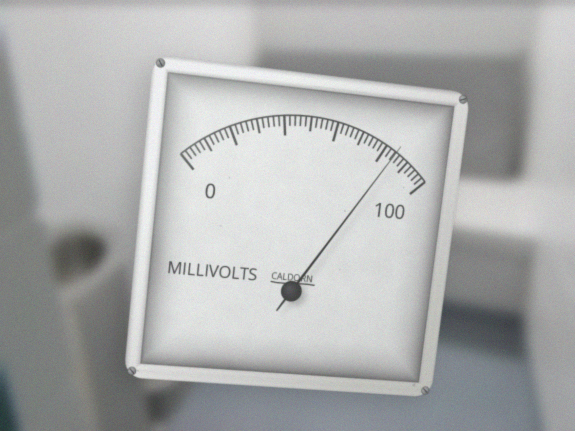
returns 84,mV
